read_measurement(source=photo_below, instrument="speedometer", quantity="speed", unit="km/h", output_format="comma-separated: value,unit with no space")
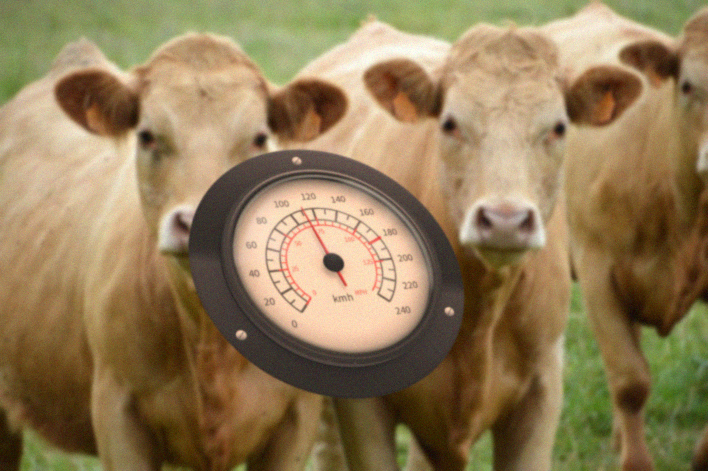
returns 110,km/h
